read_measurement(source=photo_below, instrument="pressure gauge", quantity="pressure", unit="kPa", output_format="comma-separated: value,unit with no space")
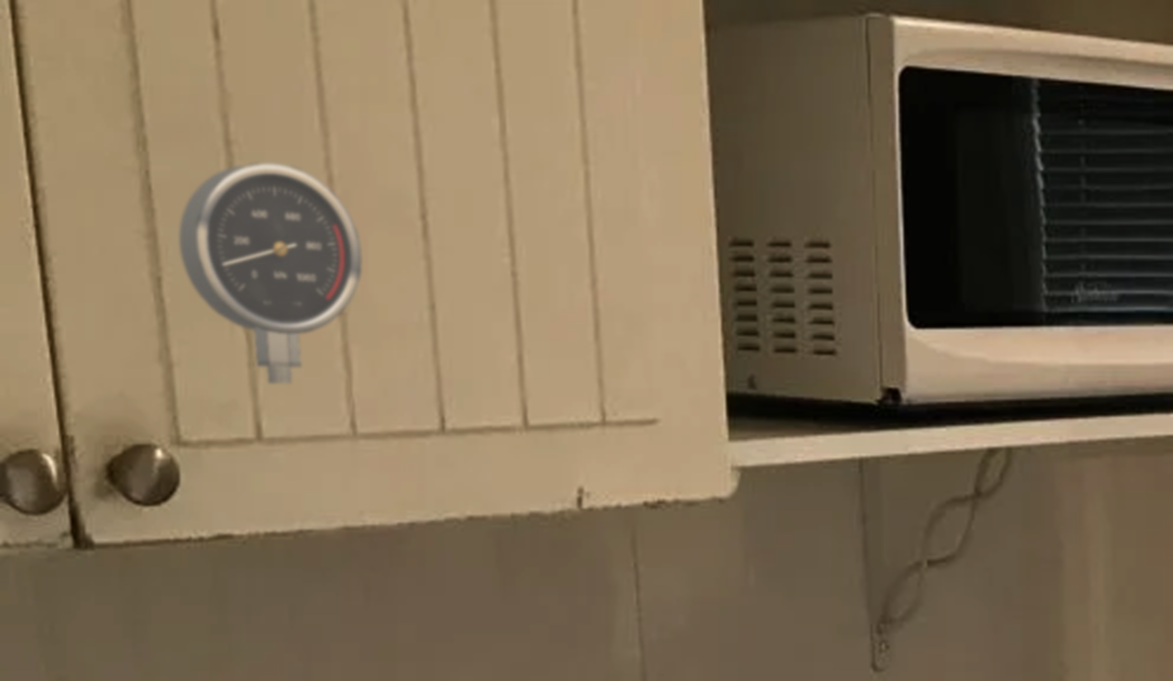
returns 100,kPa
